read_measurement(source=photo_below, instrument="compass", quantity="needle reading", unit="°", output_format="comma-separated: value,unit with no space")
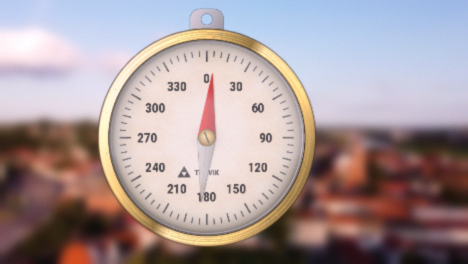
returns 5,°
